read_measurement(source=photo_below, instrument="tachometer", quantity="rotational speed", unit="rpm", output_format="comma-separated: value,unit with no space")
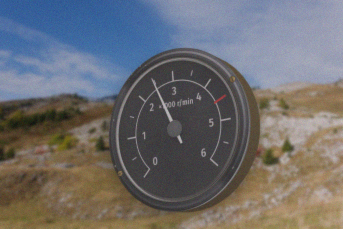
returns 2500,rpm
